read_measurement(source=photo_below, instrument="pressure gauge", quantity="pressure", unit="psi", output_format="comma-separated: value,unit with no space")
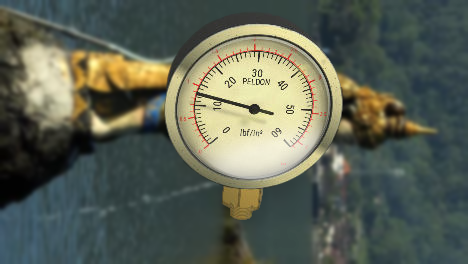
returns 13,psi
